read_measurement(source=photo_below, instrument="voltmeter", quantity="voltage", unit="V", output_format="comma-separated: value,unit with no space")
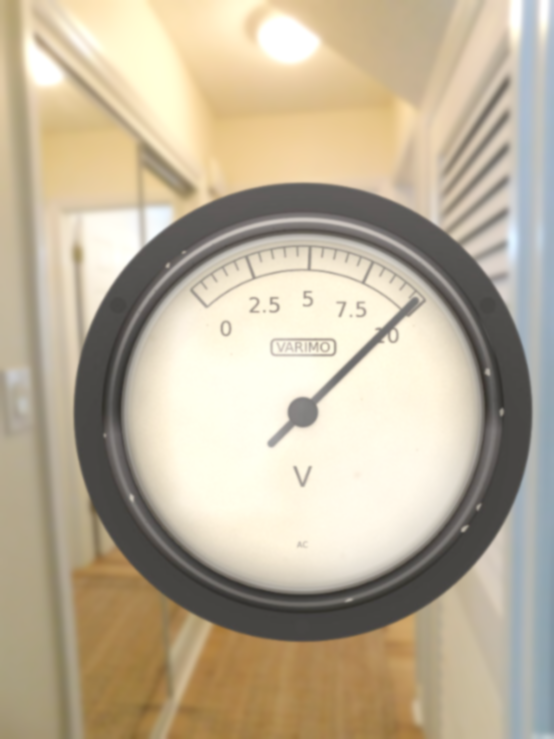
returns 9.75,V
